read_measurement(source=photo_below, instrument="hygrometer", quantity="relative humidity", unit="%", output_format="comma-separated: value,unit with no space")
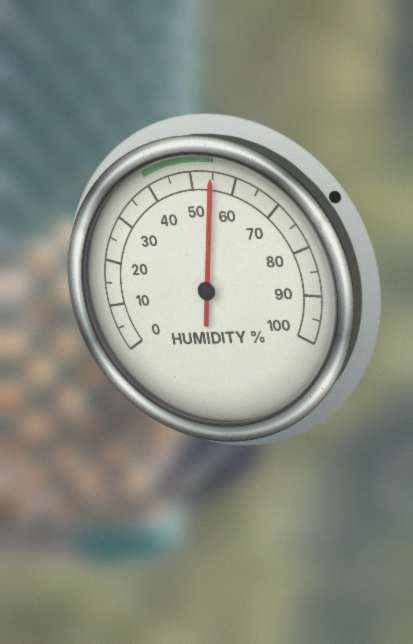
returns 55,%
